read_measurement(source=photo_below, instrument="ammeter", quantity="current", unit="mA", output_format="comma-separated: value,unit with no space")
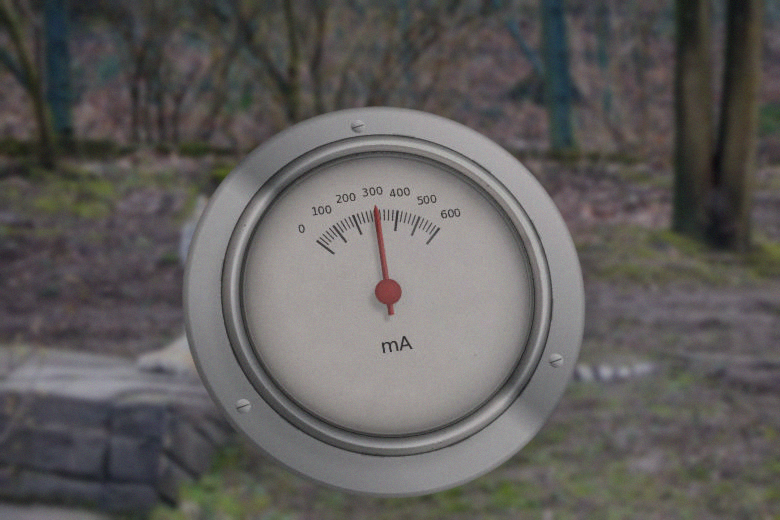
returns 300,mA
